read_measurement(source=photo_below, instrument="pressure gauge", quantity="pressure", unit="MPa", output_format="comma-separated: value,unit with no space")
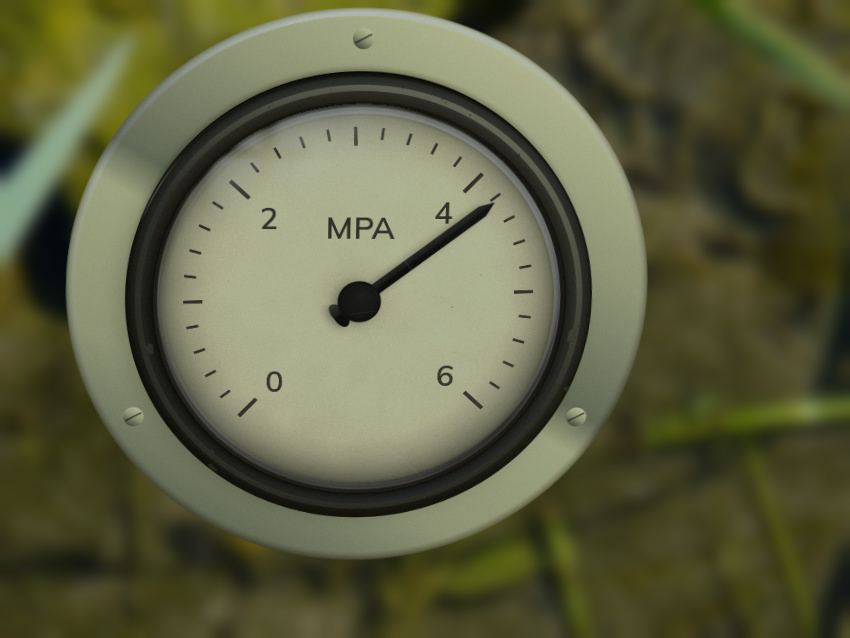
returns 4.2,MPa
